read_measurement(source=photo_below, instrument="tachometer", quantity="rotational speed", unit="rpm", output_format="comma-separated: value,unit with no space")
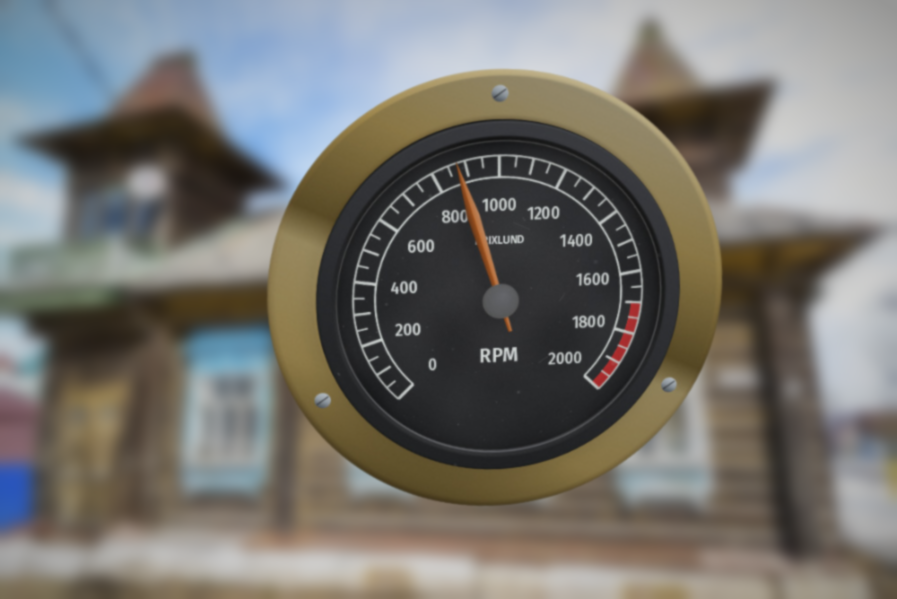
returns 875,rpm
